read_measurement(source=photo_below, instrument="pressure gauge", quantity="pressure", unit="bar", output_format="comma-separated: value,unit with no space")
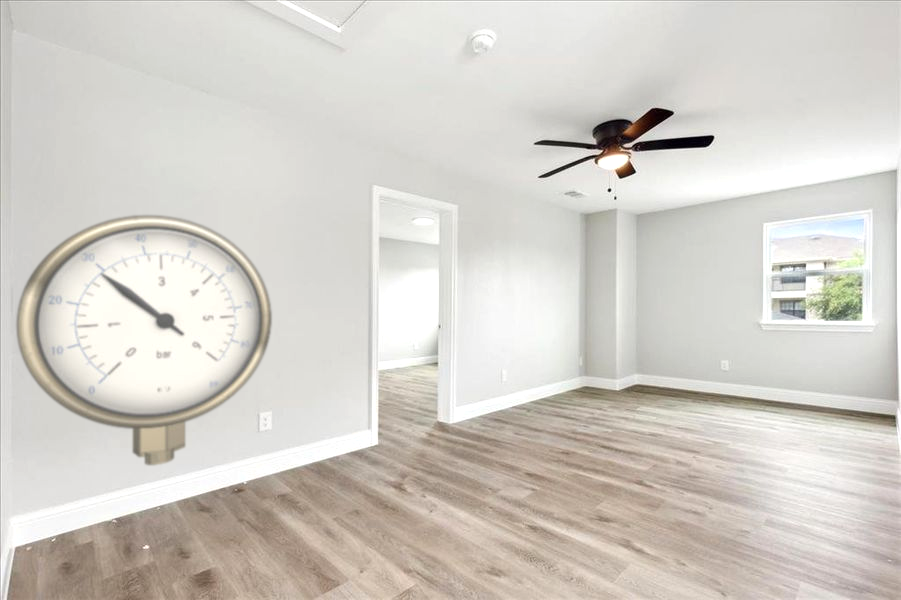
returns 2,bar
